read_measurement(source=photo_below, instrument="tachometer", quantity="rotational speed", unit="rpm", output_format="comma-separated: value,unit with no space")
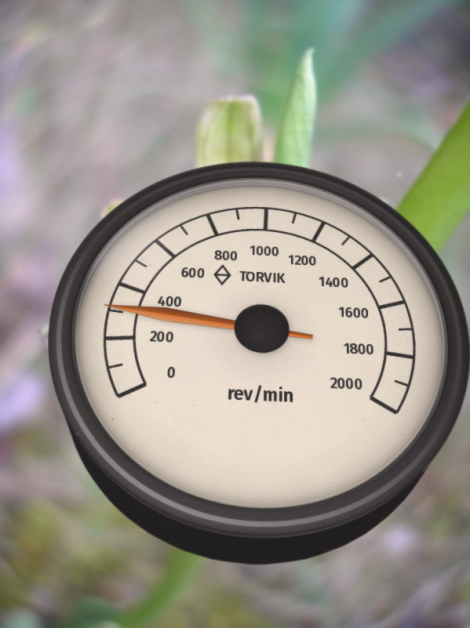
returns 300,rpm
